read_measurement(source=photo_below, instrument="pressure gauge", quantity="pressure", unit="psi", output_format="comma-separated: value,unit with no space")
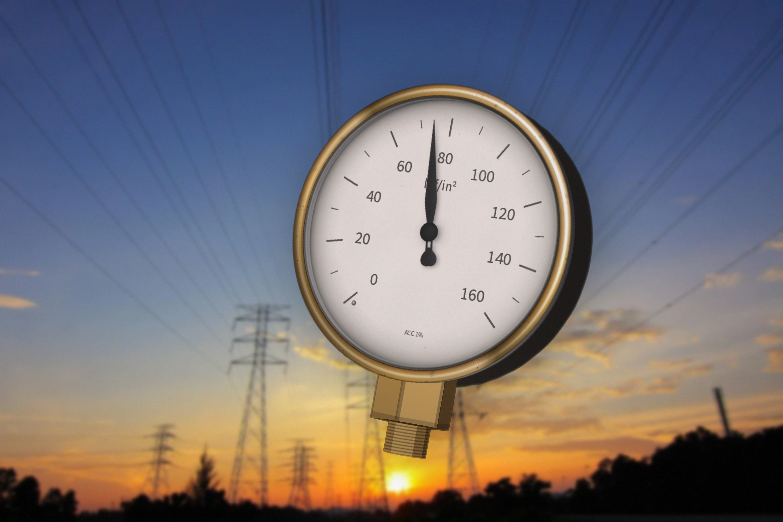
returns 75,psi
